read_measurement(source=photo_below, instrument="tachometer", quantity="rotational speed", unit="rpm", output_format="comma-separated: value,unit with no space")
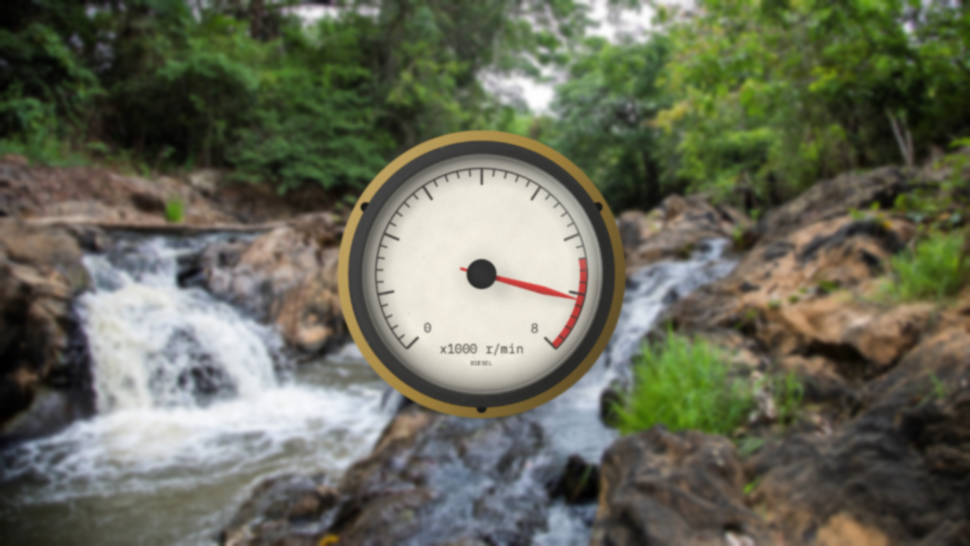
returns 7100,rpm
